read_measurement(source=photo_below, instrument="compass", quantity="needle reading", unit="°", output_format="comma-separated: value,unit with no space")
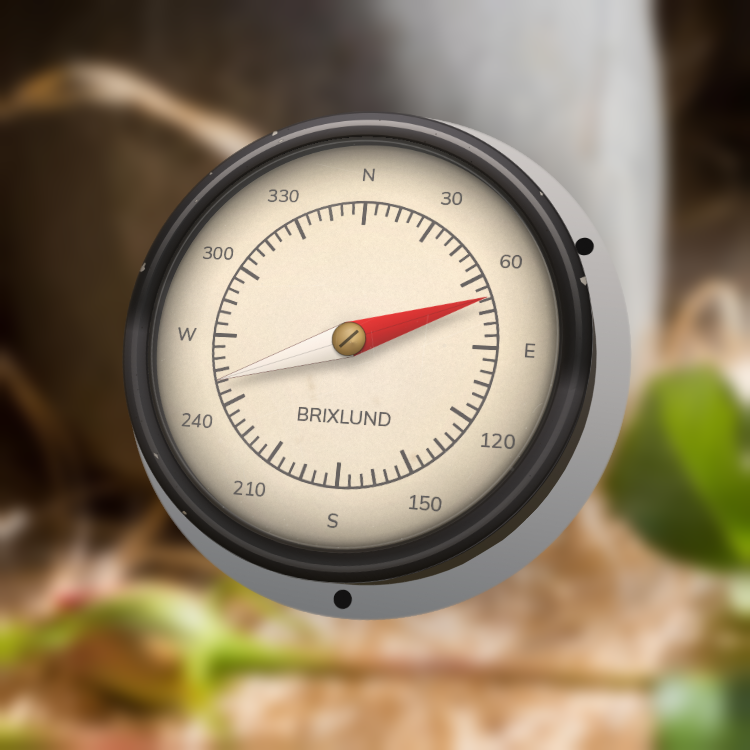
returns 70,°
